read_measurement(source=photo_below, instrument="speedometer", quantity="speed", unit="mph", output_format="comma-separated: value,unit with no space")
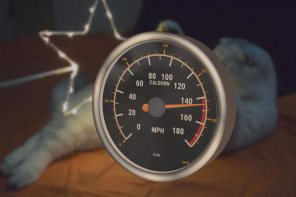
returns 145,mph
